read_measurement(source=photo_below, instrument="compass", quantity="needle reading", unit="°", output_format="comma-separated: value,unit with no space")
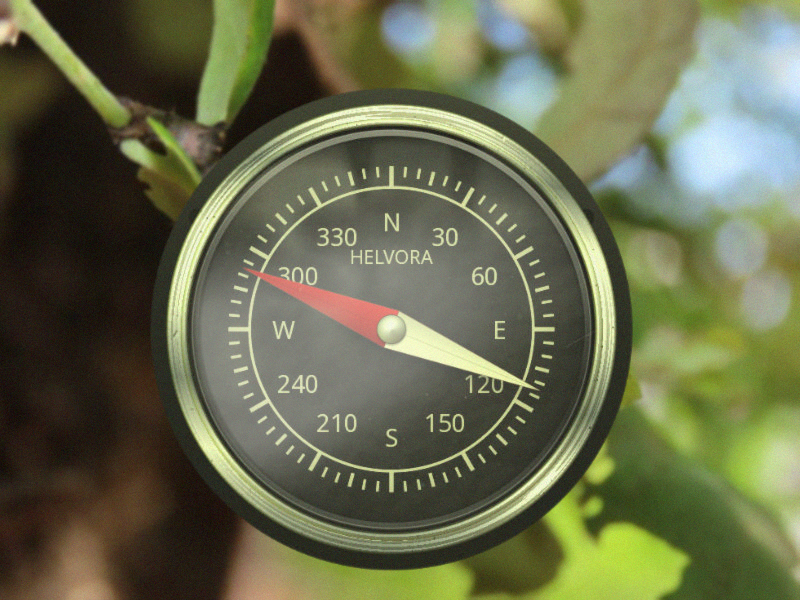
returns 292.5,°
